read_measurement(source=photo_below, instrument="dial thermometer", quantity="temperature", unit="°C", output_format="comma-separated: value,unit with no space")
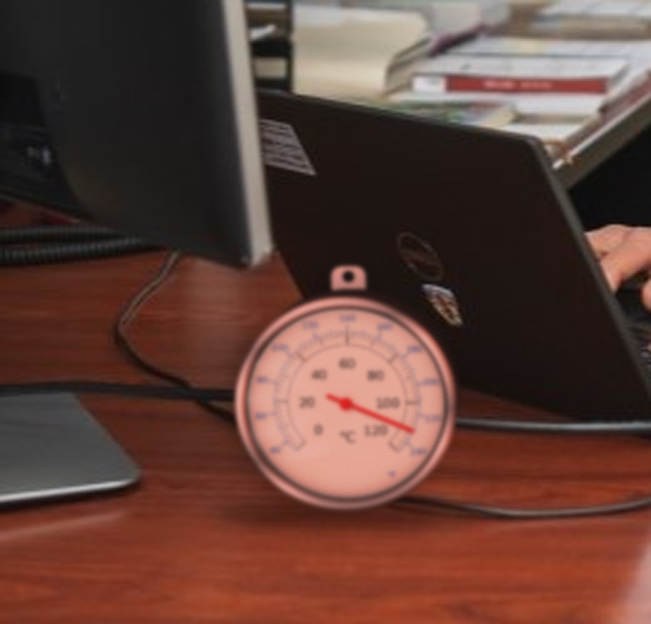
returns 110,°C
